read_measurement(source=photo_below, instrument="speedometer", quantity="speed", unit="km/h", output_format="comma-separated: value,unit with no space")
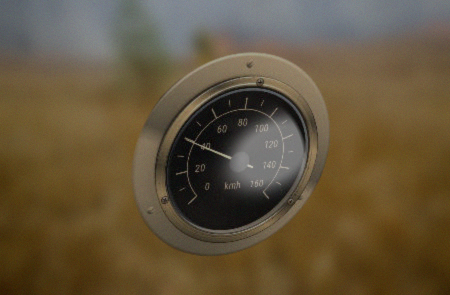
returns 40,km/h
